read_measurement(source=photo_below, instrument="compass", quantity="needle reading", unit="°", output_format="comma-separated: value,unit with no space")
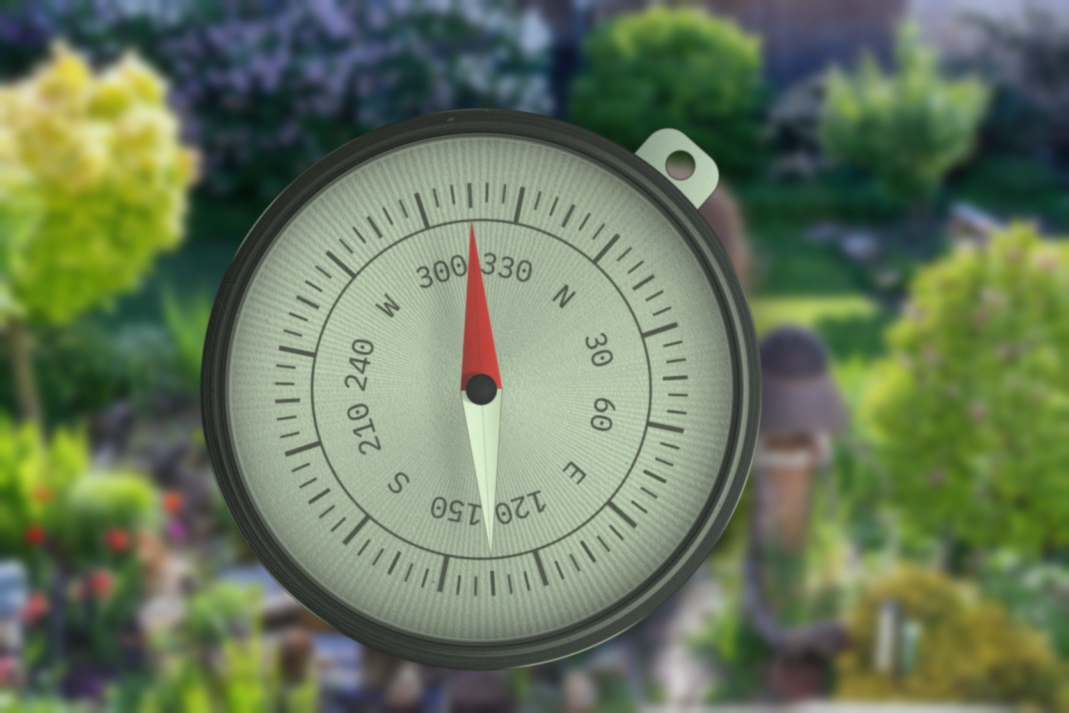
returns 315,°
